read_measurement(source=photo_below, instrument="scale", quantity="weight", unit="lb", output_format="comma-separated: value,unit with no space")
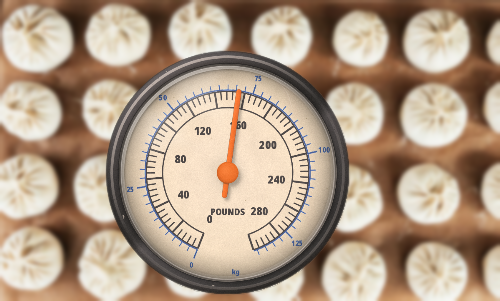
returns 156,lb
